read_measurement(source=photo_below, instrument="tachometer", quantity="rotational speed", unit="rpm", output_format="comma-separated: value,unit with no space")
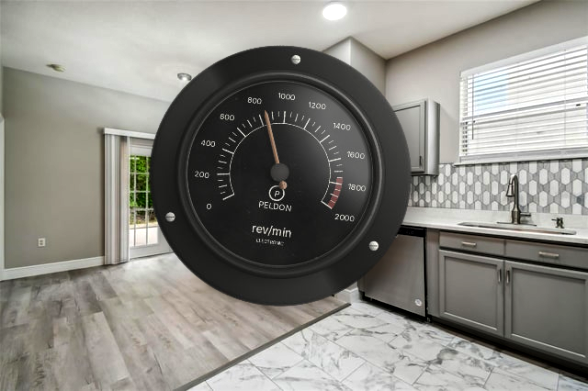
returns 850,rpm
